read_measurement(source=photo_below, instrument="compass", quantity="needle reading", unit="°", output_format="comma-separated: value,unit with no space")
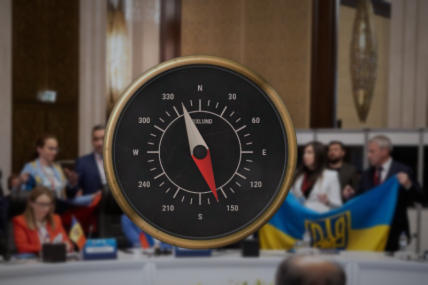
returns 160,°
